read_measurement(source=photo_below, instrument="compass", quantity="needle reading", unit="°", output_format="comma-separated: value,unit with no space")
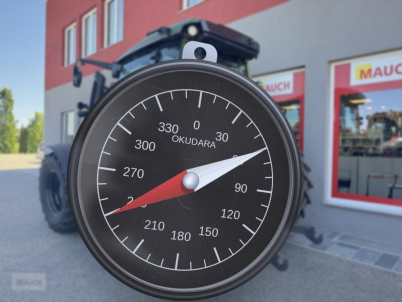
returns 240,°
